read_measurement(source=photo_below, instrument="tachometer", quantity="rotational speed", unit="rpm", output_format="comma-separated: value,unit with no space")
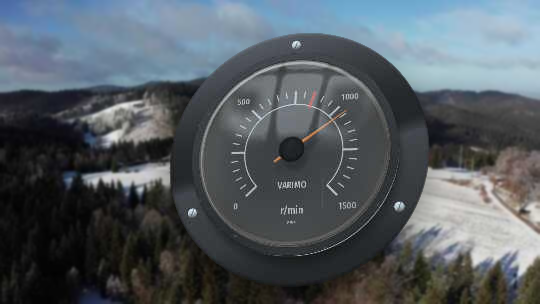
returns 1050,rpm
